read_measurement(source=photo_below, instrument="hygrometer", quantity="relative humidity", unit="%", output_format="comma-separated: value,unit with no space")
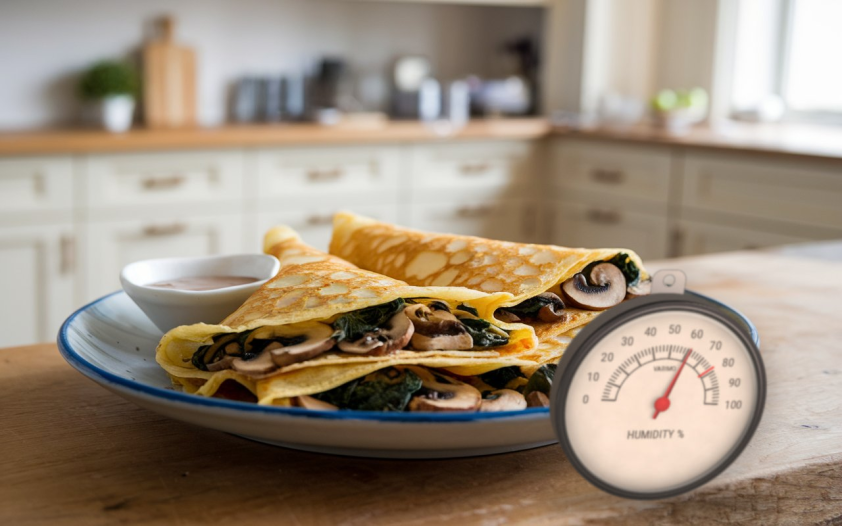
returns 60,%
